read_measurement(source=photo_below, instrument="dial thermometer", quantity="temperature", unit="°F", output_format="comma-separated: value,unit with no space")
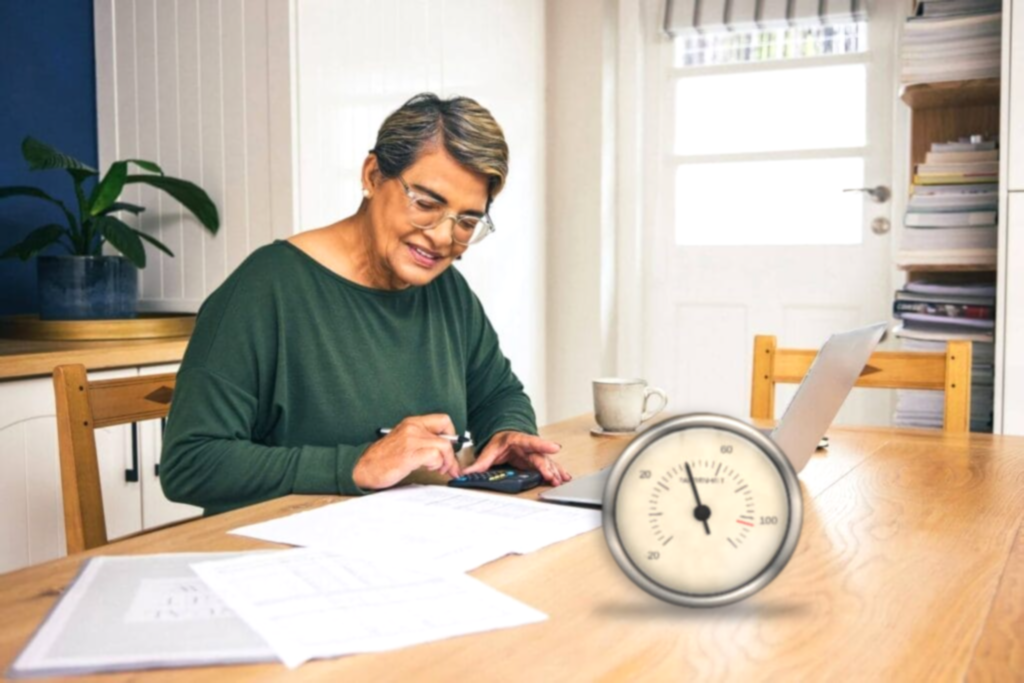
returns 40,°F
